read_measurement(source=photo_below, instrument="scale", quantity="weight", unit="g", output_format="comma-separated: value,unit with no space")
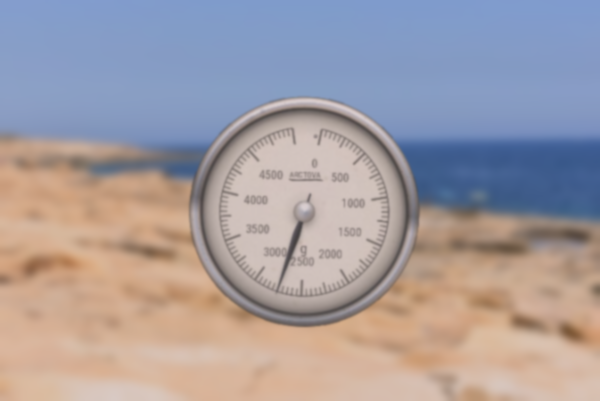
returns 2750,g
